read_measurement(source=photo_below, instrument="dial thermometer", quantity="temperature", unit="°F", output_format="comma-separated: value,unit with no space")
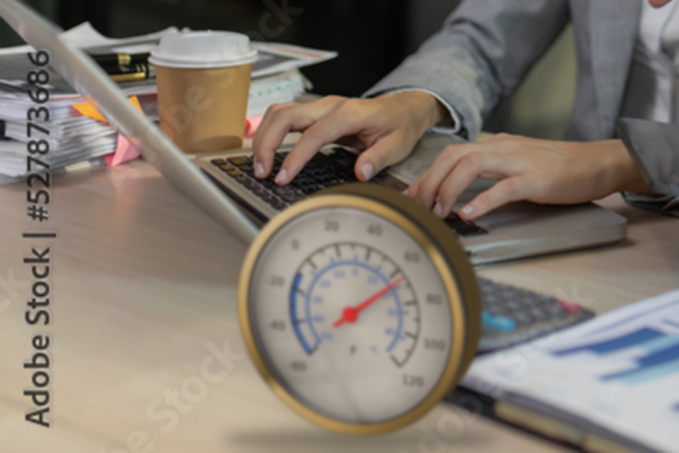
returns 65,°F
